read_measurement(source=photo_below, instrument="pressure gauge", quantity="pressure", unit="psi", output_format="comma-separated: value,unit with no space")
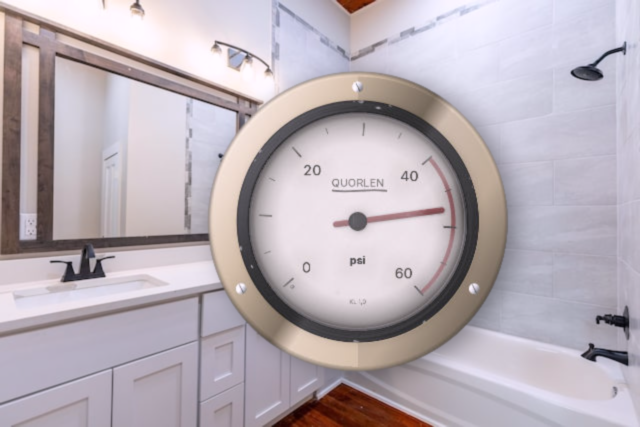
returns 47.5,psi
